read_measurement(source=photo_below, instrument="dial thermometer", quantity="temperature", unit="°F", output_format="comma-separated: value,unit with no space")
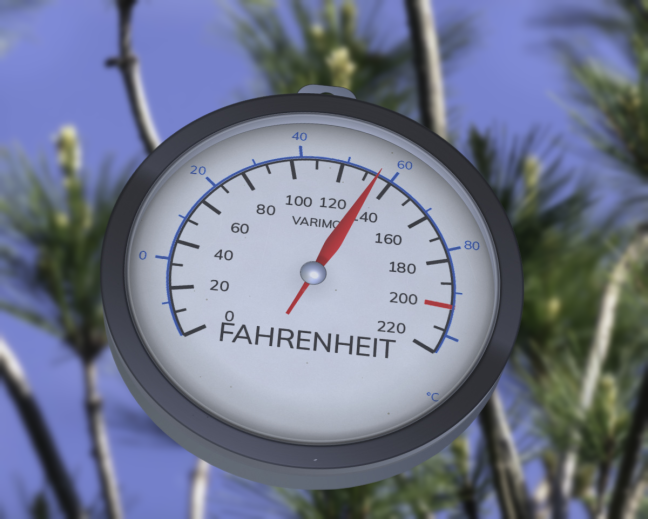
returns 135,°F
